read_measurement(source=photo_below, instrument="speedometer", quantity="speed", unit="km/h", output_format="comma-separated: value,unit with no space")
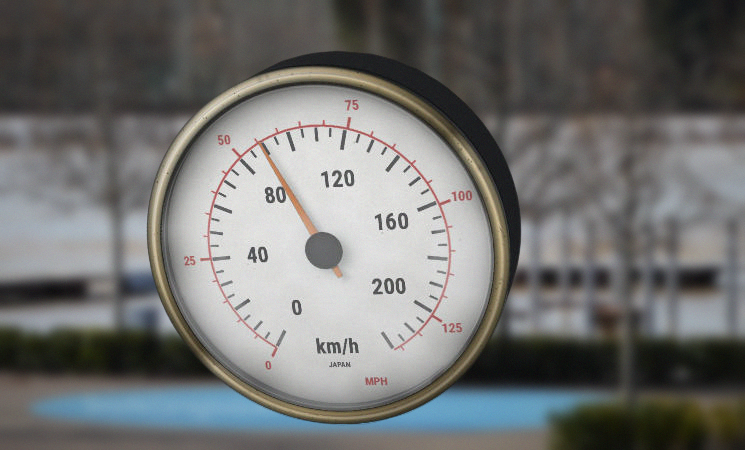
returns 90,km/h
